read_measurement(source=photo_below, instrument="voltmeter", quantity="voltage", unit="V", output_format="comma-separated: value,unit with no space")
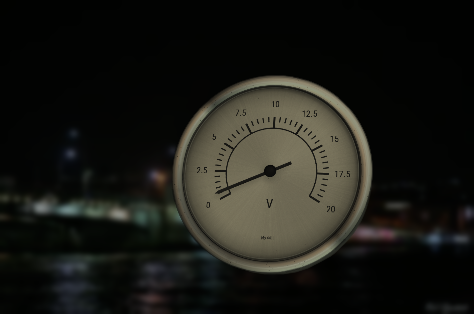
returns 0.5,V
